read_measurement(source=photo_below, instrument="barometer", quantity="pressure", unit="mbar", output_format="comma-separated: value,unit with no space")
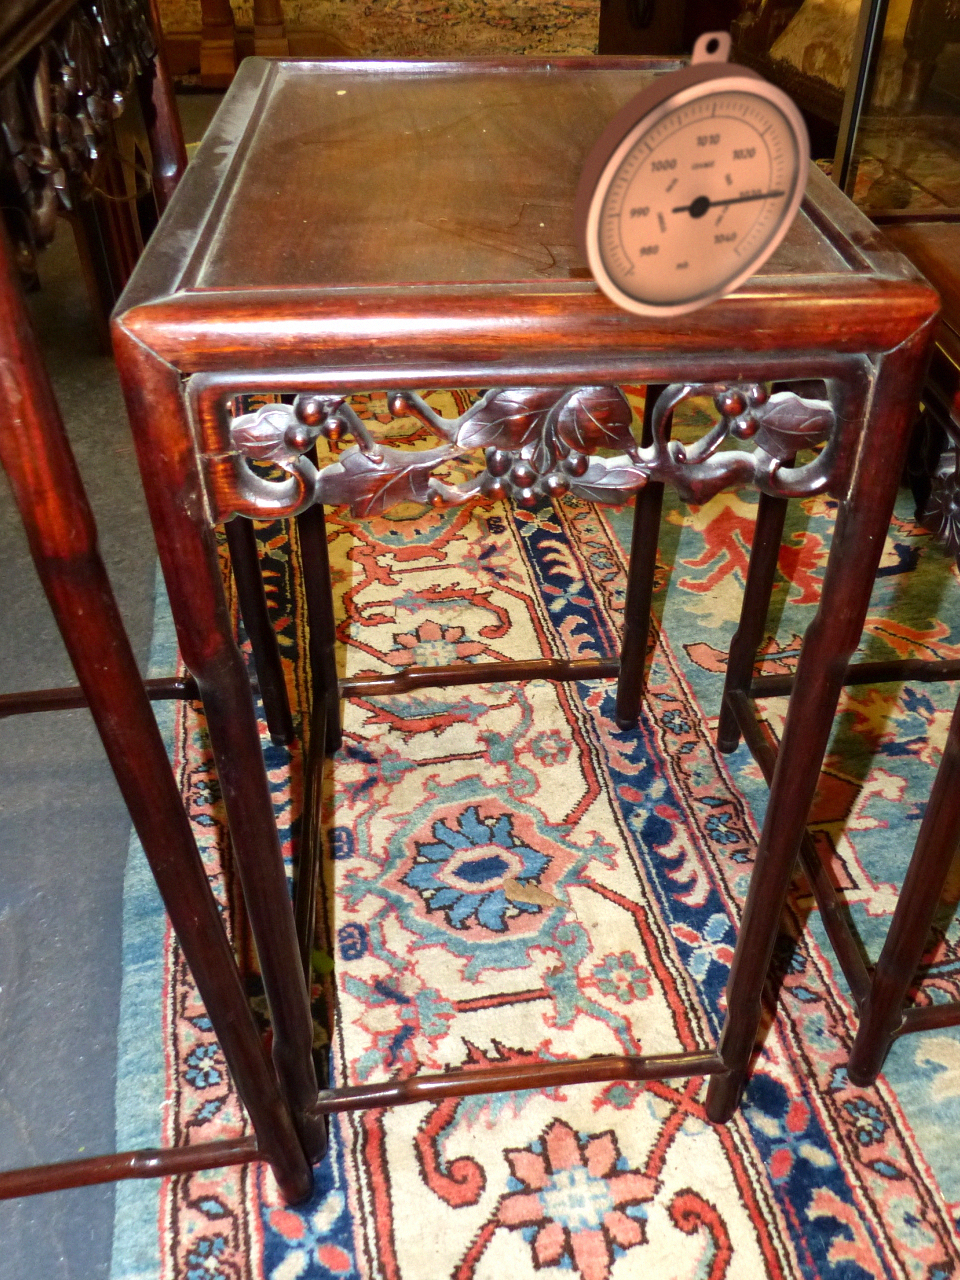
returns 1030,mbar
